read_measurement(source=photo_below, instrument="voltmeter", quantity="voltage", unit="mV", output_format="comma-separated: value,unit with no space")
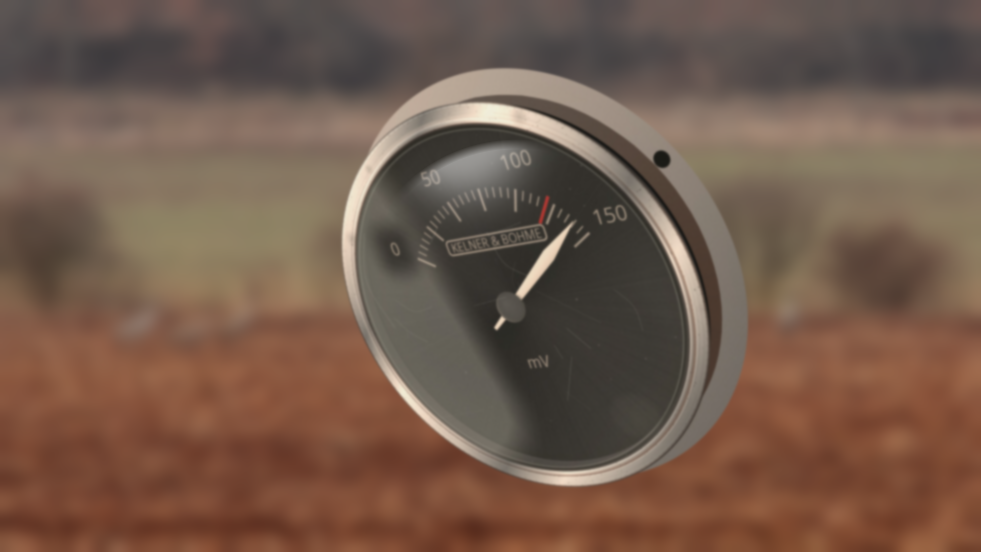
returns 140,mV
